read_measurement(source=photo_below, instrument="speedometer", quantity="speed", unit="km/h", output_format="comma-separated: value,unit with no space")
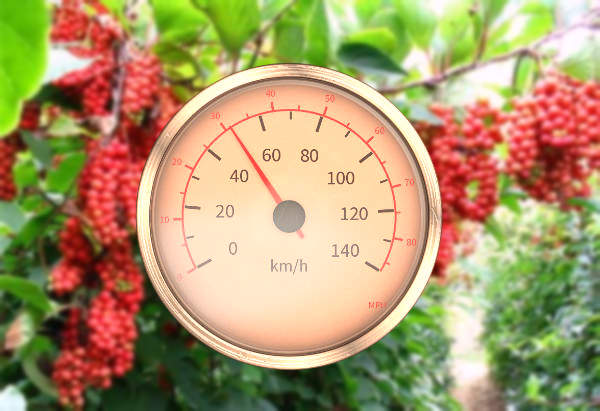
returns 50,km/h
